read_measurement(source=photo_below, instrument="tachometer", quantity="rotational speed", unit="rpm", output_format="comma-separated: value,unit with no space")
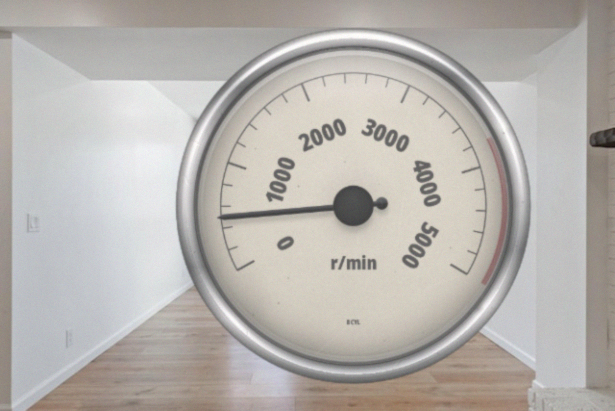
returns 500,rpm
